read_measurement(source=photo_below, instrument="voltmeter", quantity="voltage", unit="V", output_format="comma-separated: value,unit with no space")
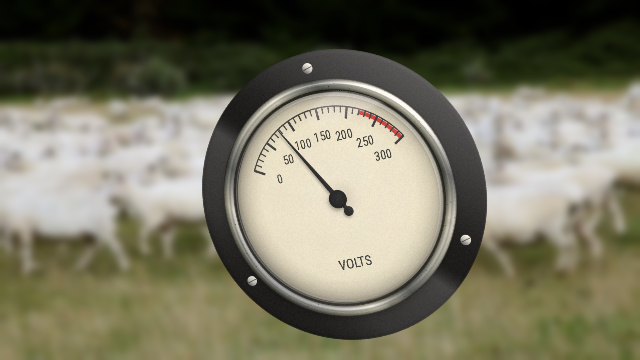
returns 80,V
